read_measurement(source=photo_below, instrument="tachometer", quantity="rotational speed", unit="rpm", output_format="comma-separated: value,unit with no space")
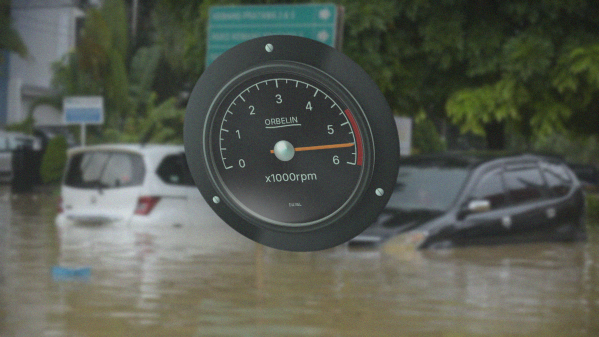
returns 5500,rpm
